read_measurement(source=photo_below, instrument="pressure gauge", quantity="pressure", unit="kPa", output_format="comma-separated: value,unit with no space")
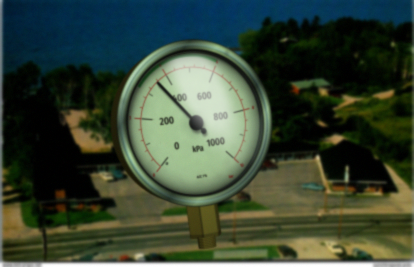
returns 350,kPa
